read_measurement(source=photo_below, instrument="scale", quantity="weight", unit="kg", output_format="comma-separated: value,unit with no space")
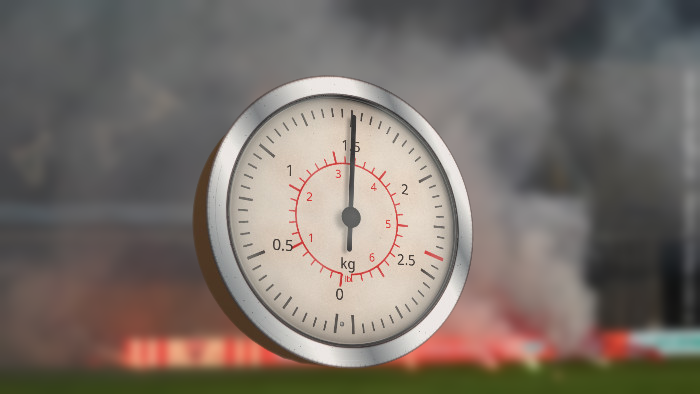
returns 1.5,kg
